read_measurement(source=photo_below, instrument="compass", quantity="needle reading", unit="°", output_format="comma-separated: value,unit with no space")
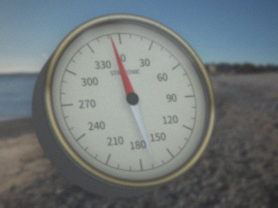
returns 350,°
